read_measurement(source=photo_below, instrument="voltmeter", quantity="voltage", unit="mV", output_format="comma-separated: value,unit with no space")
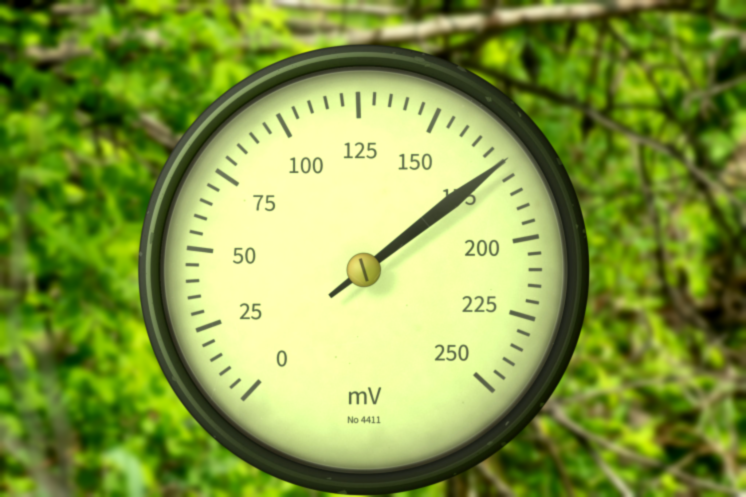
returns 175,mV
